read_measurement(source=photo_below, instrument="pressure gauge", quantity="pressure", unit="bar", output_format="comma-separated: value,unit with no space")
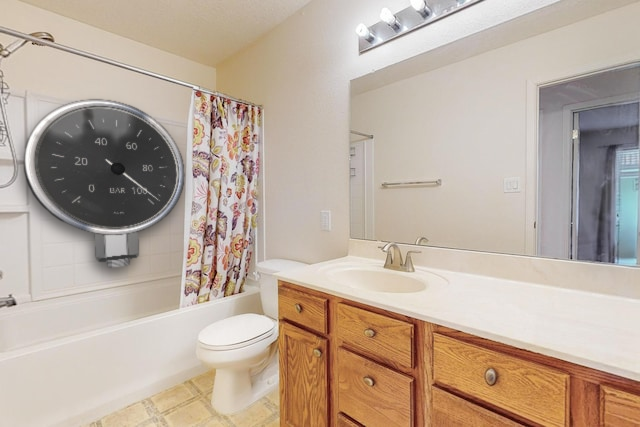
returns 97.5,bar
